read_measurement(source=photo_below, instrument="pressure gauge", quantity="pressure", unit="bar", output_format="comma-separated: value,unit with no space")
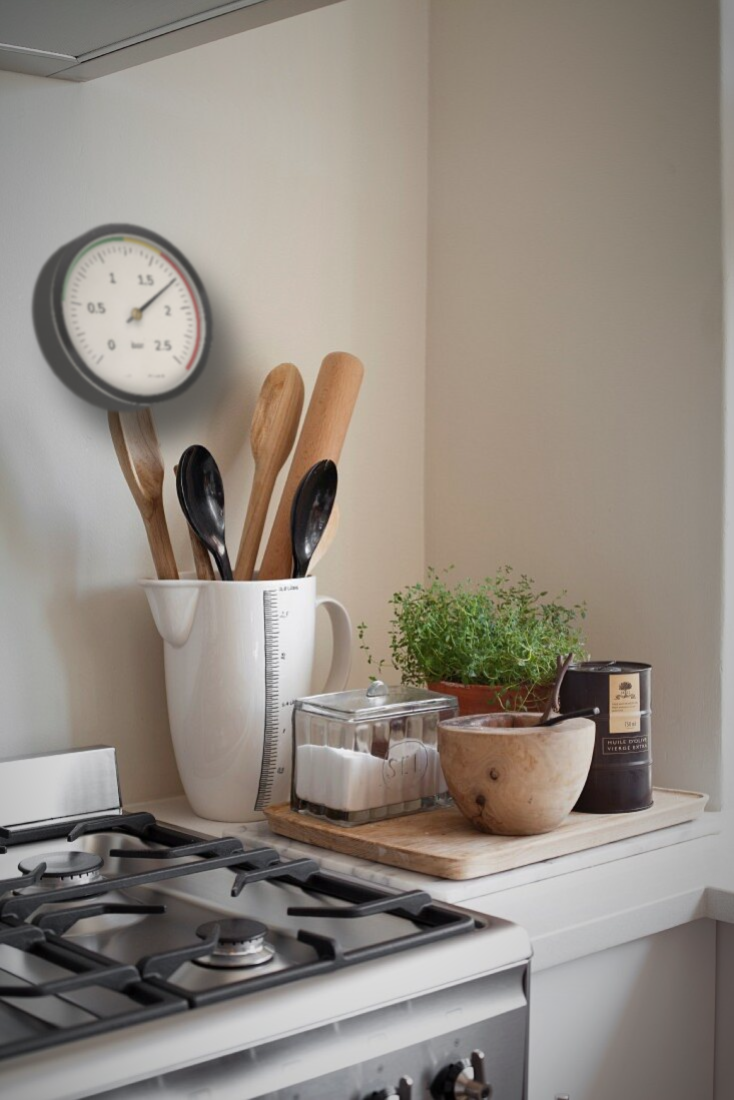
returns 1.75,bar
